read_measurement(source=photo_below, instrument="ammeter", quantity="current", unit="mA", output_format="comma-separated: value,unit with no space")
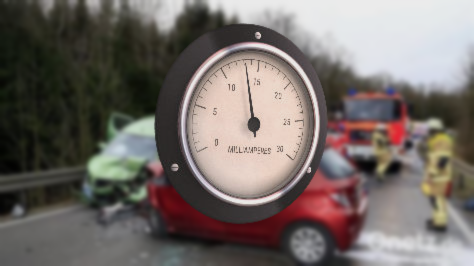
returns 13,mA
